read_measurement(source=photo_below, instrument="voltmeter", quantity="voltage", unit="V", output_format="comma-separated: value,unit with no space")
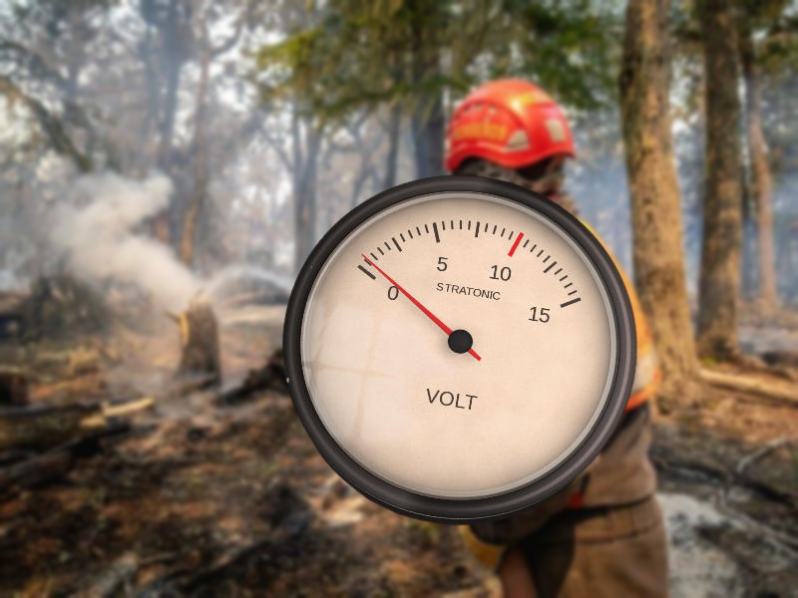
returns 0.5,V
